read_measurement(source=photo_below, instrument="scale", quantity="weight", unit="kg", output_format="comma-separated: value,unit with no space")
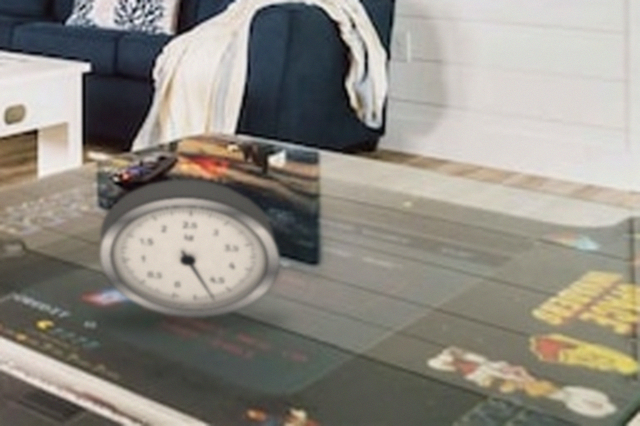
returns 4.75,kg
